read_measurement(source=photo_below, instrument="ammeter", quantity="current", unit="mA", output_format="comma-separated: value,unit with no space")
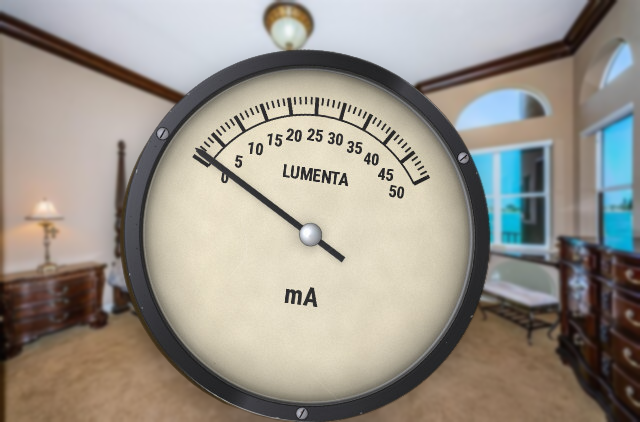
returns 1,mA
